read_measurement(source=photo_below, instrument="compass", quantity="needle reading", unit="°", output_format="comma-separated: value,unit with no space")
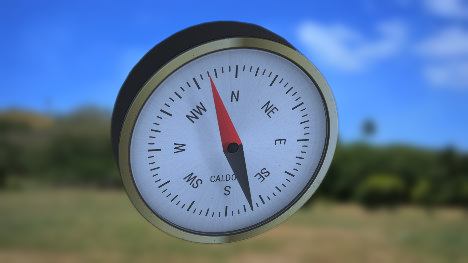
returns 340,°
